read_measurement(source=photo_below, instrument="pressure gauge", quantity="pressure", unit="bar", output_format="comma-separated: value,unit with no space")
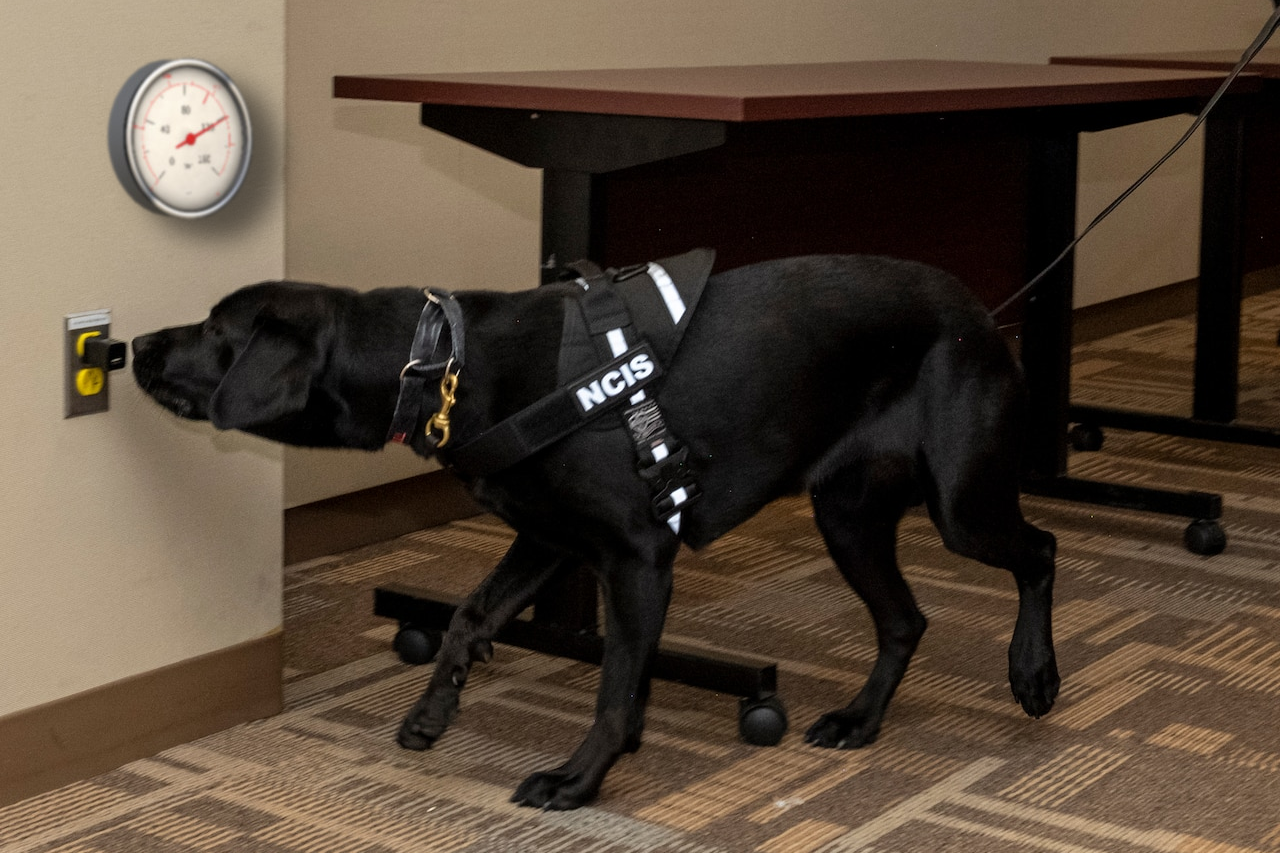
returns 120,bar
